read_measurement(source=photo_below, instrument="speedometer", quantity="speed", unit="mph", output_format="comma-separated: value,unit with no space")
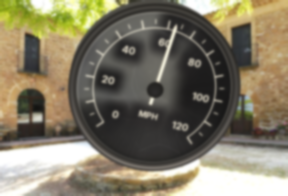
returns 62.5,mph
